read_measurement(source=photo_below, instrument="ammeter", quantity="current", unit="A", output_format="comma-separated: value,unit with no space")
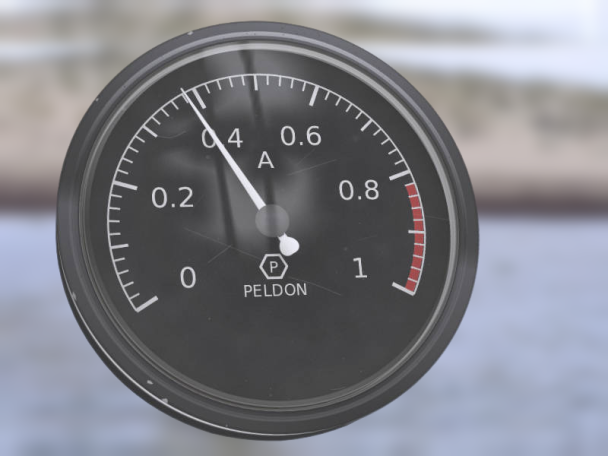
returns 0.38,A
